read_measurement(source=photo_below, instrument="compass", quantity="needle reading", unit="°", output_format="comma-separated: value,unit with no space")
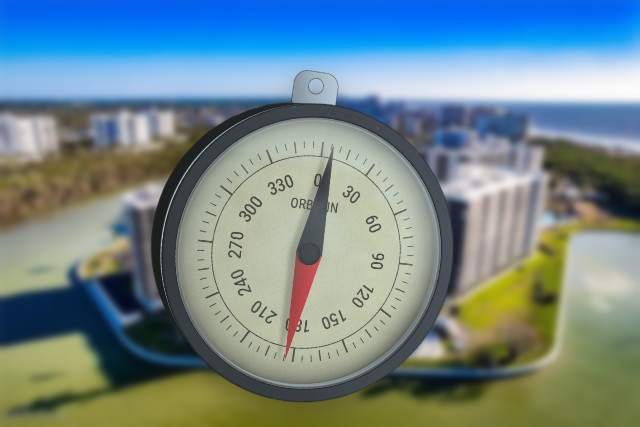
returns 185,°
